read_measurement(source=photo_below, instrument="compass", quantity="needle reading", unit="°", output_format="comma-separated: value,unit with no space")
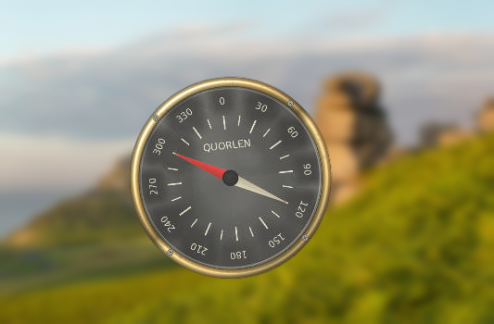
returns 300,°
